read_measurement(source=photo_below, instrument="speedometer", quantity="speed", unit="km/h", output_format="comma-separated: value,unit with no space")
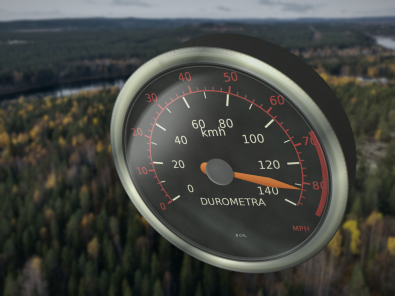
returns 130,km/h
